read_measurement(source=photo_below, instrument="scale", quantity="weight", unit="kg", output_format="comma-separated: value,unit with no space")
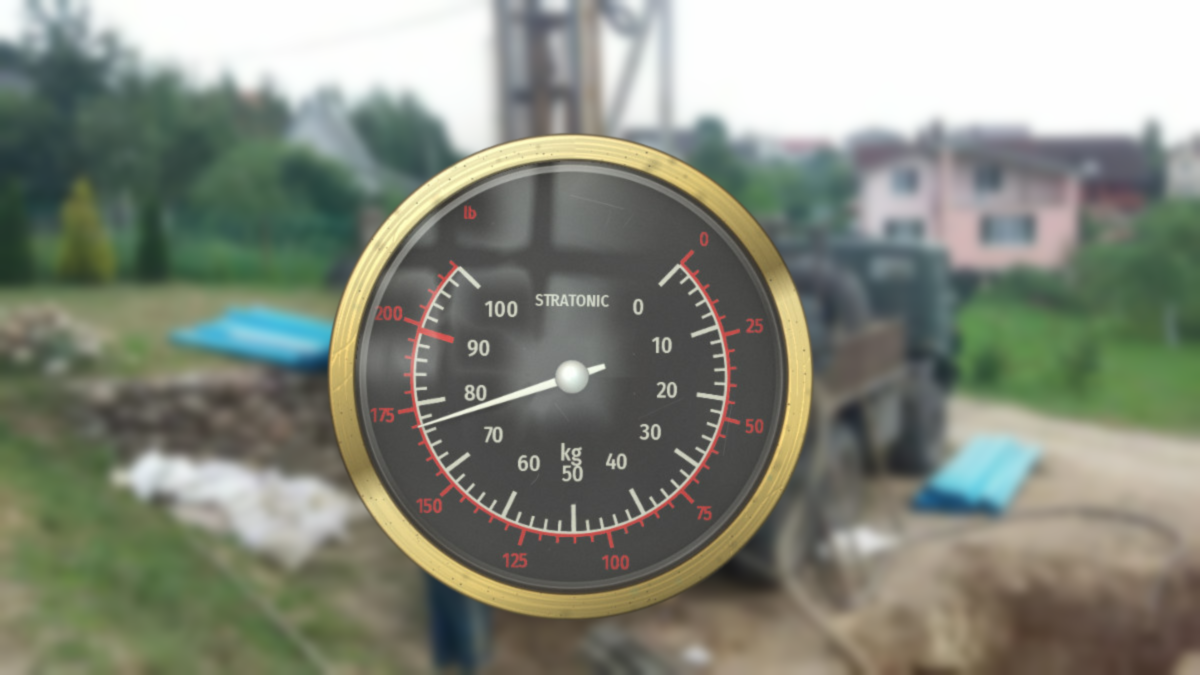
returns 77,kg
